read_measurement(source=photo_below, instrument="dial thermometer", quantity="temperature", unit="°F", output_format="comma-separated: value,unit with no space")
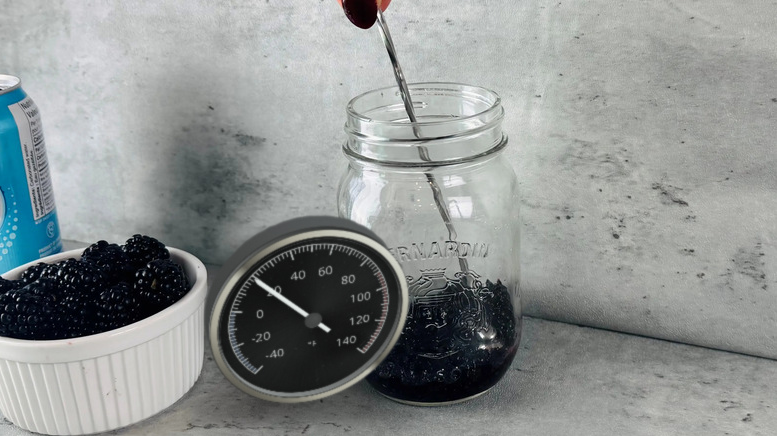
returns 20,°F
